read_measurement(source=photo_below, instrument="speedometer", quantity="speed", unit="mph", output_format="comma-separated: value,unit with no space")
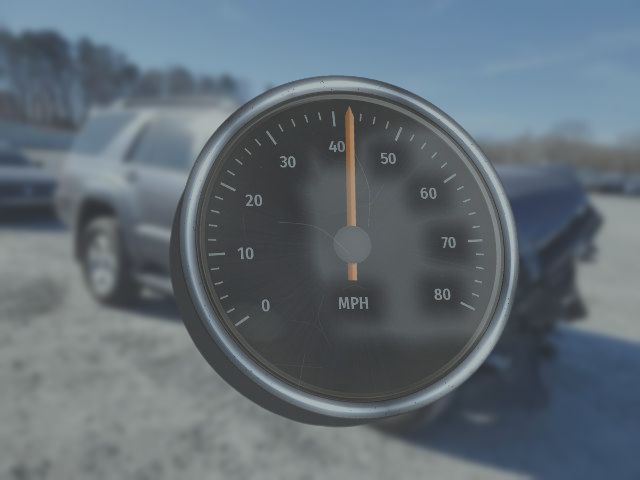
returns 42,mph
